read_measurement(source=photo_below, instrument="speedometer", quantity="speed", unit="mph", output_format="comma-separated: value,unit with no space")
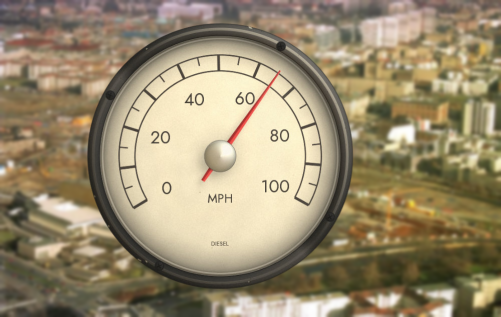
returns 65,mph
